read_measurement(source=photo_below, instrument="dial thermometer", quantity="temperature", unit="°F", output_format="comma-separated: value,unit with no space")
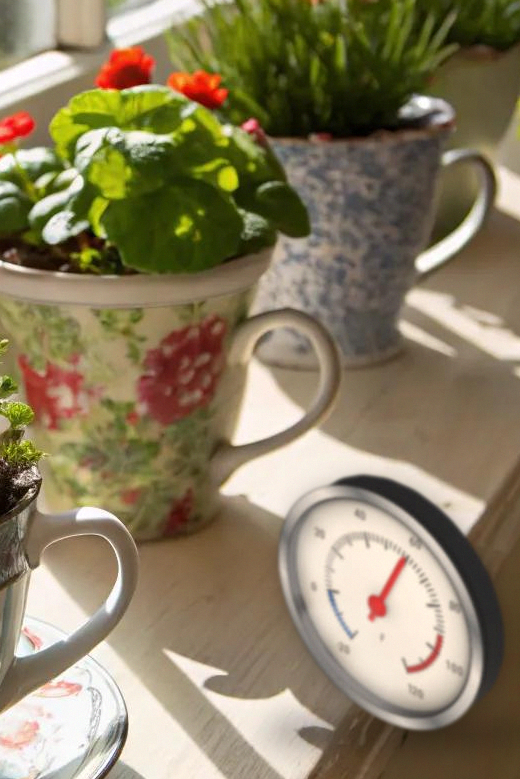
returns 60,°F
